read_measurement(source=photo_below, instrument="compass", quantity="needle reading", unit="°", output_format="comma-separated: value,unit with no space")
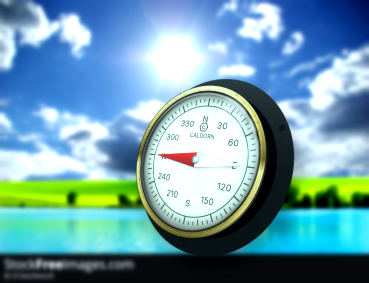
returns 270,°
